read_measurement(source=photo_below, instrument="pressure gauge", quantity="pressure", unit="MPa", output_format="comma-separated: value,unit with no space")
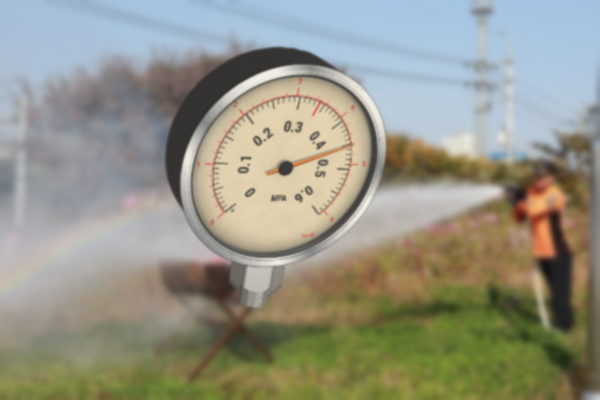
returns 0.45,MPa
